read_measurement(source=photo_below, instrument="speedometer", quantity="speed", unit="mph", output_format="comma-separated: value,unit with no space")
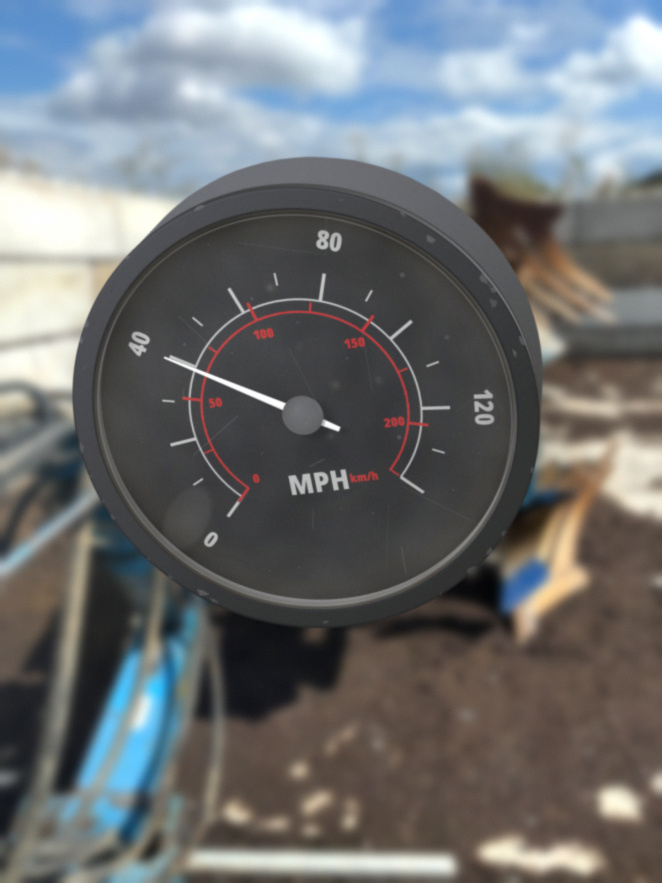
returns 40,mph
